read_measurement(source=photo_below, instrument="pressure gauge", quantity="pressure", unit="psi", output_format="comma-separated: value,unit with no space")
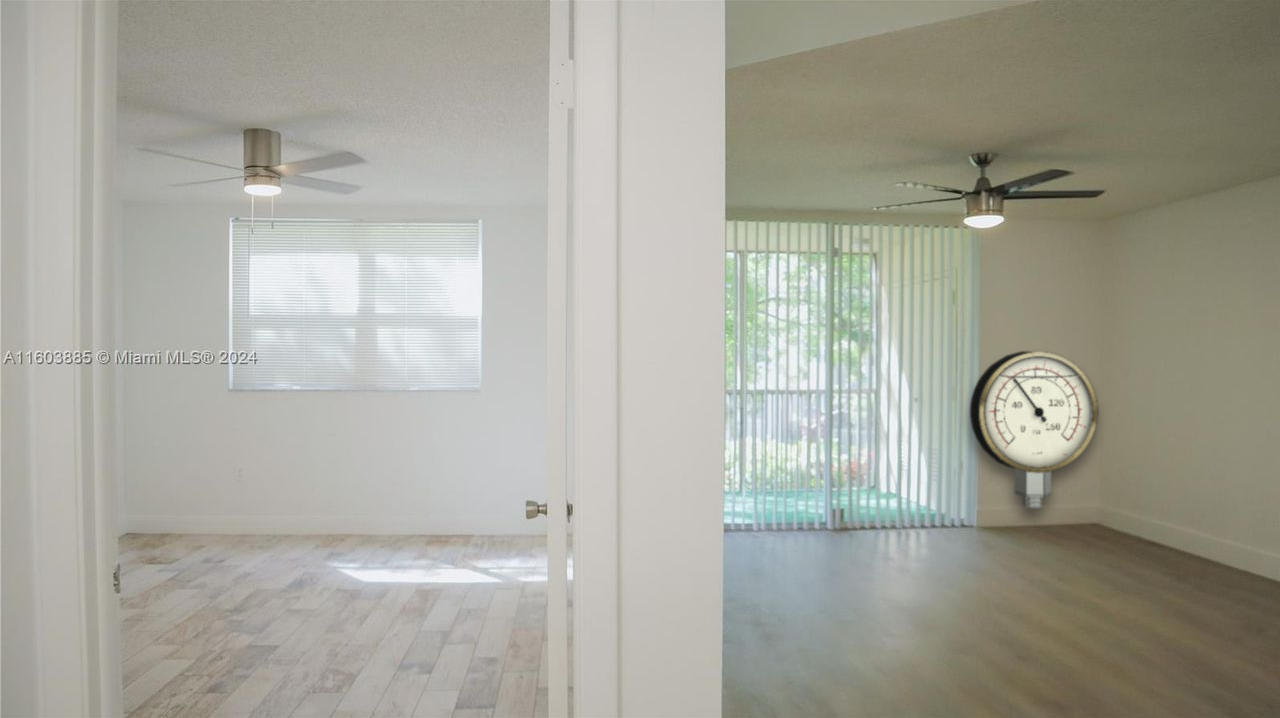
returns 60,psi
